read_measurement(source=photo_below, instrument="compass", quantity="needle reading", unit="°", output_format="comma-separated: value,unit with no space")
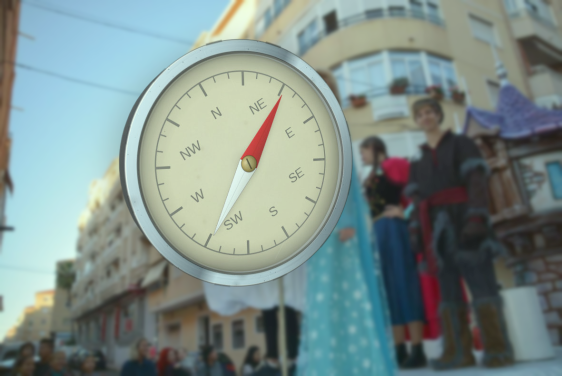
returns 60,°
